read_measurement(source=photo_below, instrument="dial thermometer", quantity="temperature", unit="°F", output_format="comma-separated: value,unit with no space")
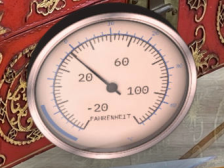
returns 30,°F
